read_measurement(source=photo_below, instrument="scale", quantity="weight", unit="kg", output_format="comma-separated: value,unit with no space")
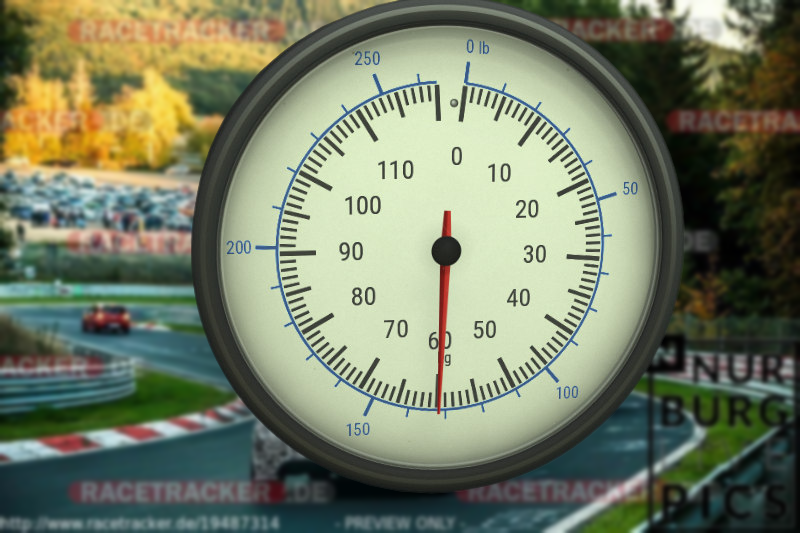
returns 60,kg
